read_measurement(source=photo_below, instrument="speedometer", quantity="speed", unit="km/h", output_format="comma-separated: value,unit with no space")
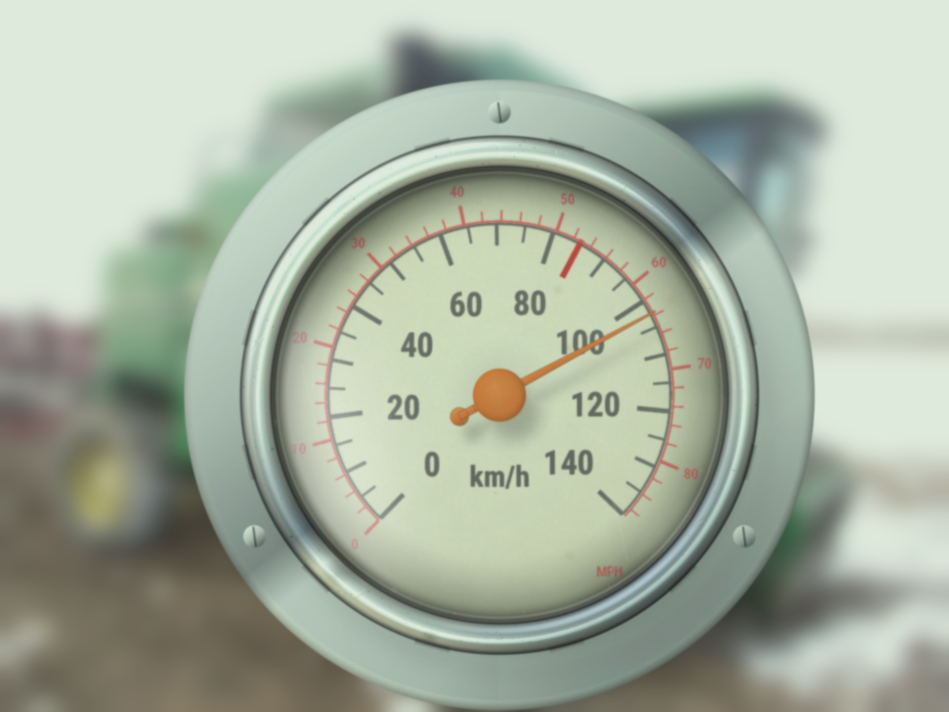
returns 102.5,km/h
